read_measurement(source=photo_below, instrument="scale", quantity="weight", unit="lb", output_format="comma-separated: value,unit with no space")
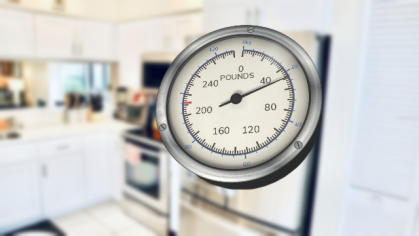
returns 50,lb
